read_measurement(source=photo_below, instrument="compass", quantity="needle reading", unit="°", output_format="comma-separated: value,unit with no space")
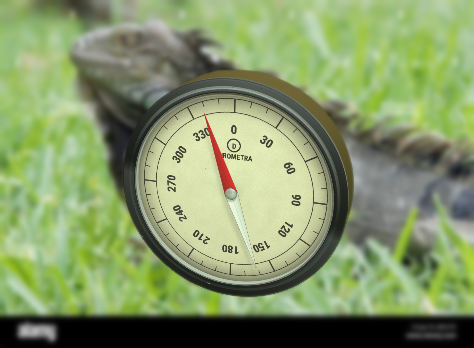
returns 340,°
